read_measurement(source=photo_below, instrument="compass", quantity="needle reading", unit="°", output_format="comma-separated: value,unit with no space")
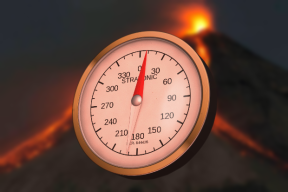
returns 10,°
